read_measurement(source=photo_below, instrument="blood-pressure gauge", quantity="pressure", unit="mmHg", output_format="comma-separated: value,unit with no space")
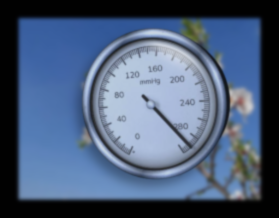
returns 290,mmHg
